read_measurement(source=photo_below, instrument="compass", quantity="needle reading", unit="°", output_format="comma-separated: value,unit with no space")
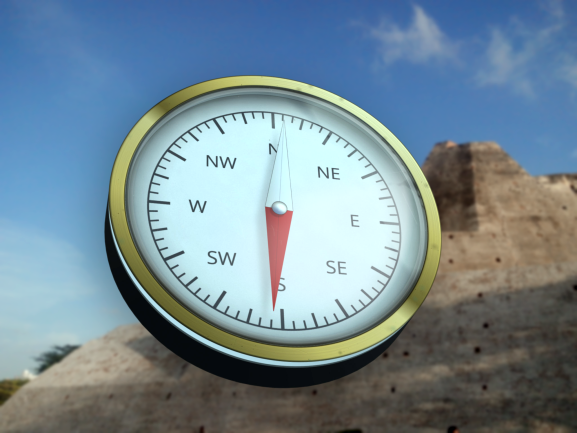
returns 185,°
